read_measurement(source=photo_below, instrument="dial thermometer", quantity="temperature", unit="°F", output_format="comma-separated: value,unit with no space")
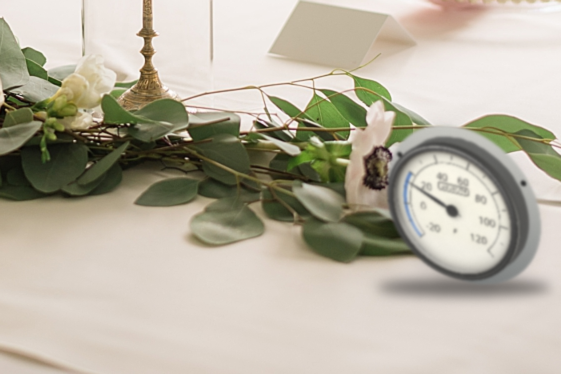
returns 15,°F
